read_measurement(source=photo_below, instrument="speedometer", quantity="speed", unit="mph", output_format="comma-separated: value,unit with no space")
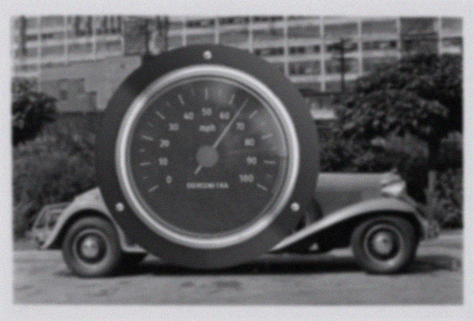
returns 65,mph
